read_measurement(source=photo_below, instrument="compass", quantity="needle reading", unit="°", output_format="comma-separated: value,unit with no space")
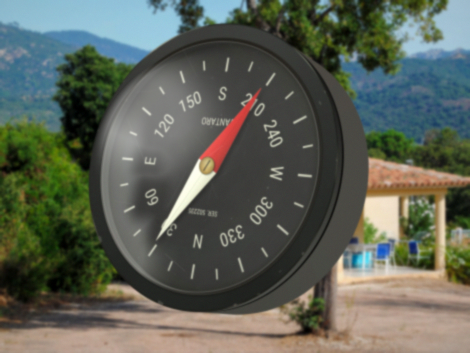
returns 210,°
